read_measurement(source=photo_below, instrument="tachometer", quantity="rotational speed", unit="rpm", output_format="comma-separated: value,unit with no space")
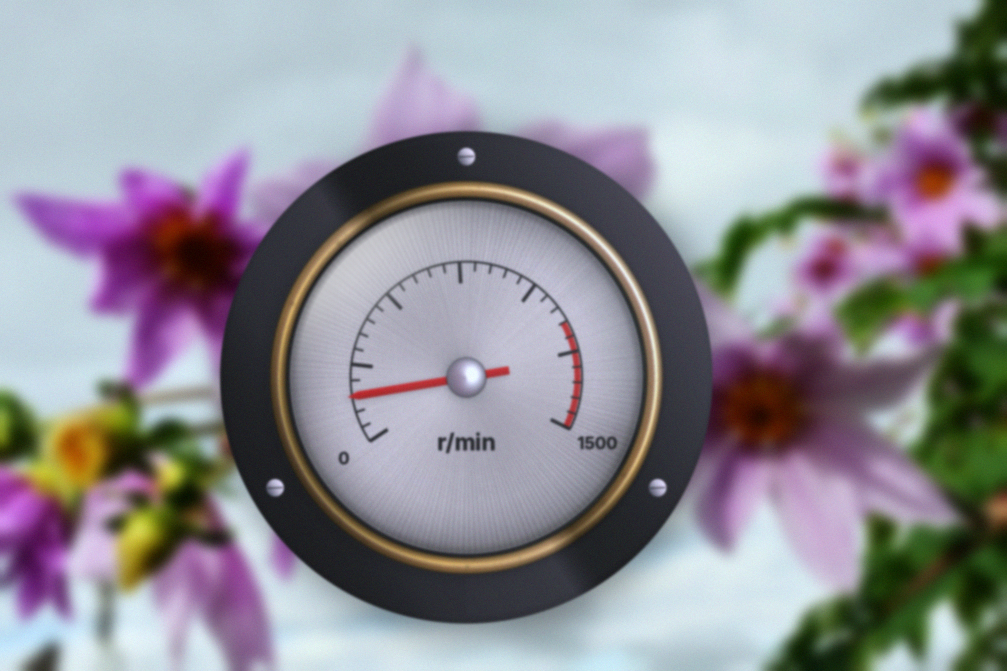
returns 150,rpm
